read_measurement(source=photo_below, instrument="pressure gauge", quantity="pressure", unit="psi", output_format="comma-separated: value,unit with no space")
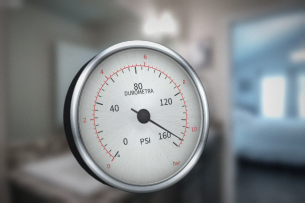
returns 155,psi
